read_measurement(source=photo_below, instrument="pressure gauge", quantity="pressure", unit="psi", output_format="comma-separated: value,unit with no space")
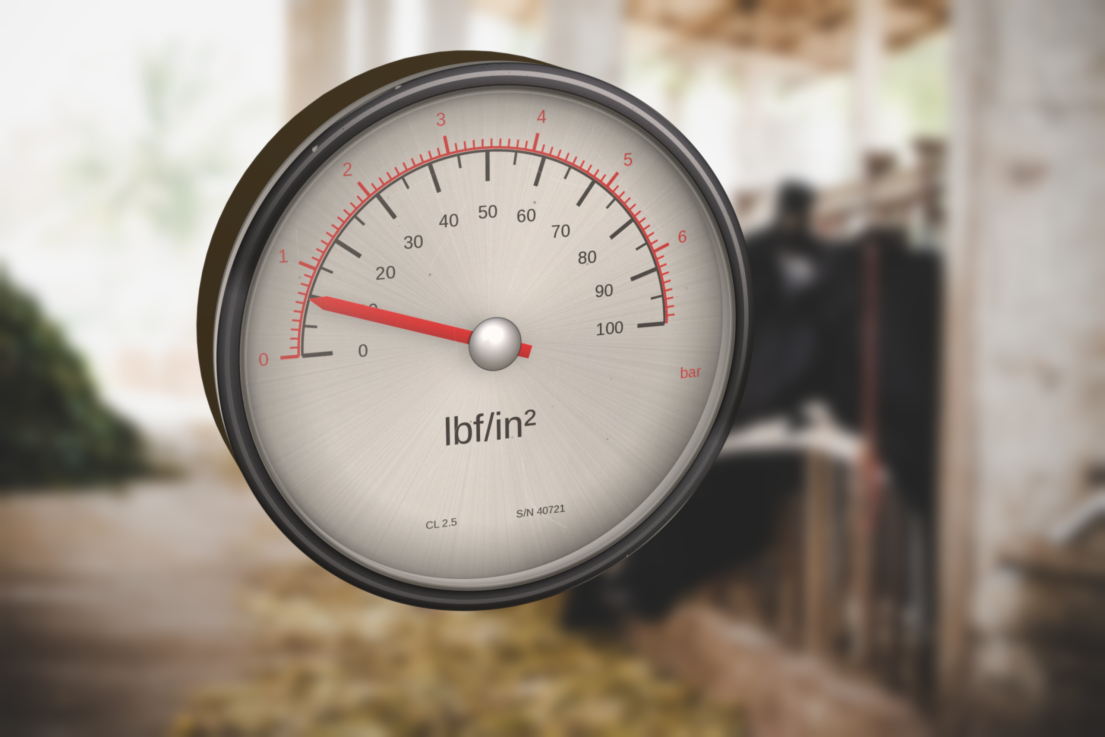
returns 10,psi
